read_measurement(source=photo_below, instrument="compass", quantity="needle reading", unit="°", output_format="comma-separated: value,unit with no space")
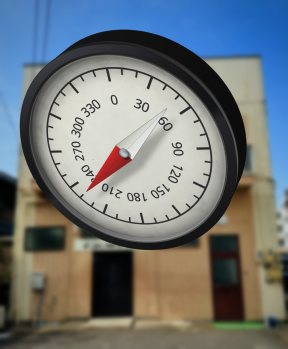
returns 230,°
